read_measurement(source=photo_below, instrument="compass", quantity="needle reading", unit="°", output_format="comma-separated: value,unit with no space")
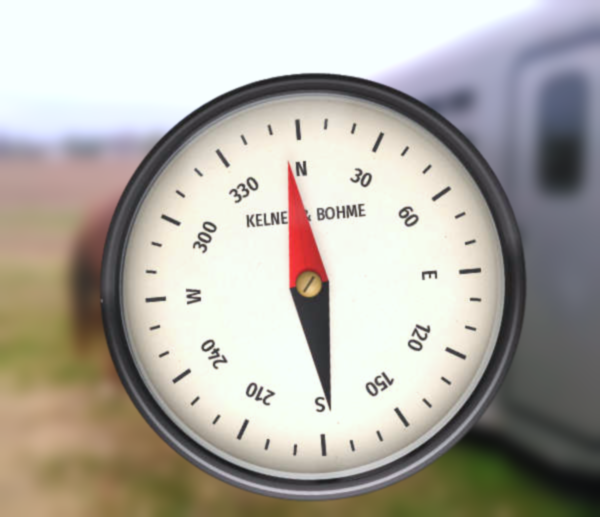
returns 355,°
